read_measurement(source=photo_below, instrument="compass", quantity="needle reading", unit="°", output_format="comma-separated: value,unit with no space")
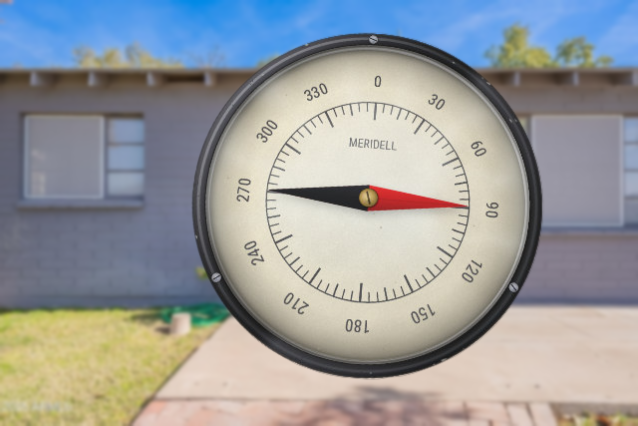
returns 90,°
